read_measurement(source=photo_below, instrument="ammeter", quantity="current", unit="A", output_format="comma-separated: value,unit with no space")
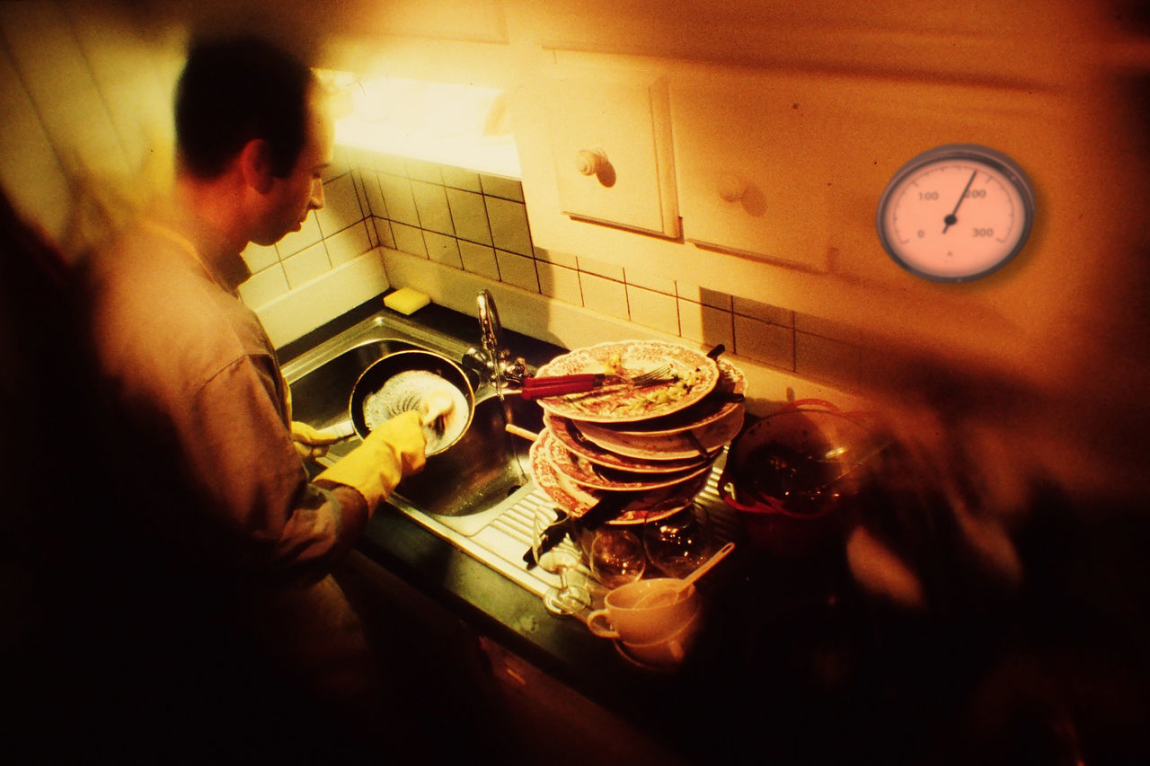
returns 180,A
